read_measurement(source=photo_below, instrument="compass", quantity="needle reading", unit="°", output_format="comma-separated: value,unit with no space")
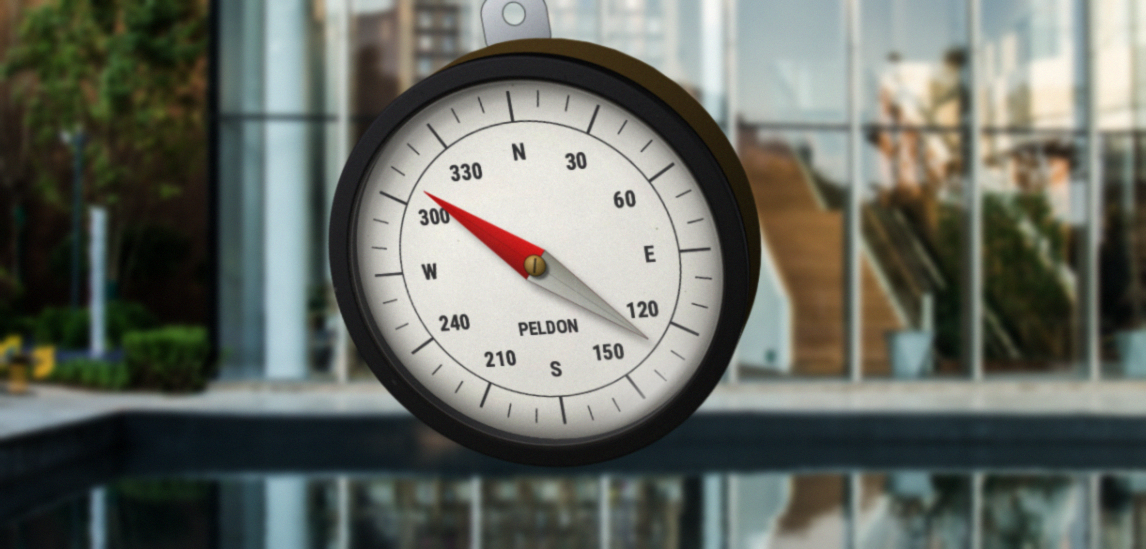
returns 310,°
